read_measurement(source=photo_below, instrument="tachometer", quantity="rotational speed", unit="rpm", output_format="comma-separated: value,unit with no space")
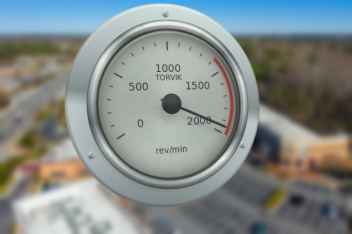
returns 1950,rpm
